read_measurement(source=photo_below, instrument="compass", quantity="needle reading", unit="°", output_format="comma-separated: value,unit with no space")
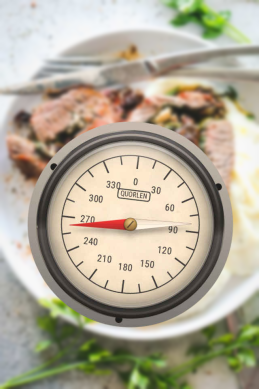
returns 262.5,°
